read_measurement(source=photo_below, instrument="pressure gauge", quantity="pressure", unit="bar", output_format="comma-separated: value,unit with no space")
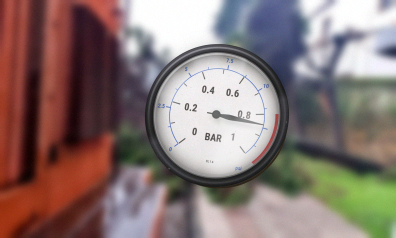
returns 0.85,bar
